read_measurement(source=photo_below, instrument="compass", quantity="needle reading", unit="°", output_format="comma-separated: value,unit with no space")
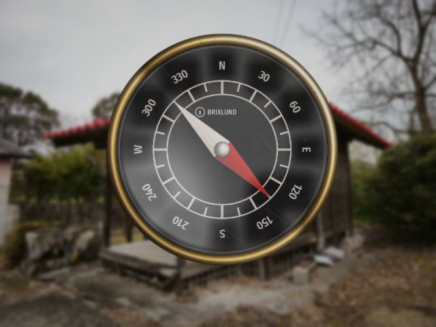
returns 135,°
